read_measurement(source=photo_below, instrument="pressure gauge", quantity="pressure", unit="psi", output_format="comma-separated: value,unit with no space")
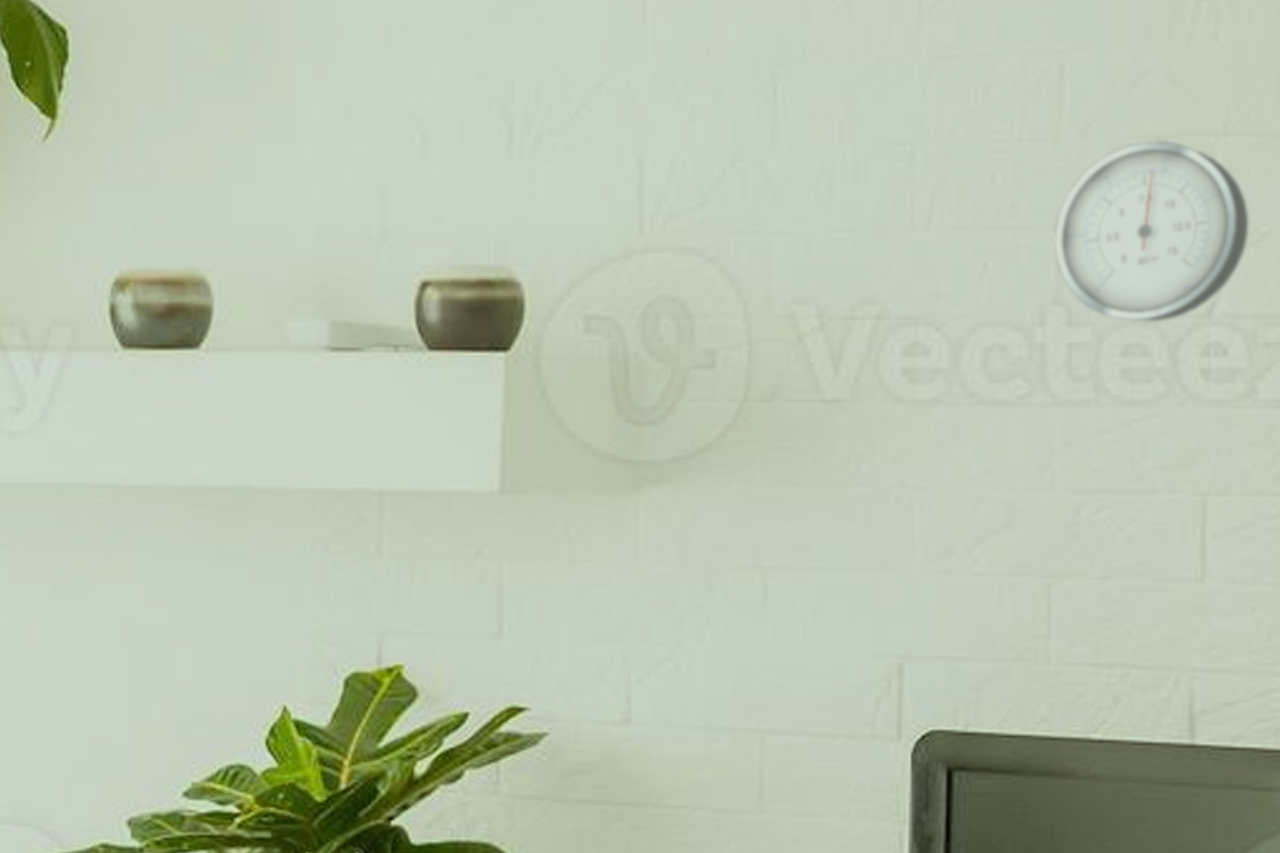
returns 8,psi
